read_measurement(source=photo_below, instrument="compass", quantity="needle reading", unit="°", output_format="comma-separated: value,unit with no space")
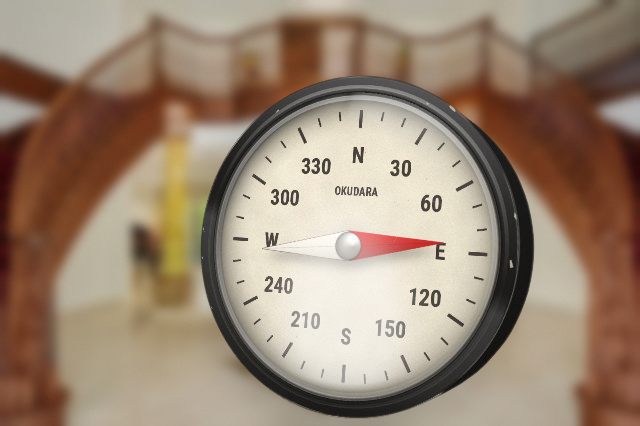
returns 85,°
